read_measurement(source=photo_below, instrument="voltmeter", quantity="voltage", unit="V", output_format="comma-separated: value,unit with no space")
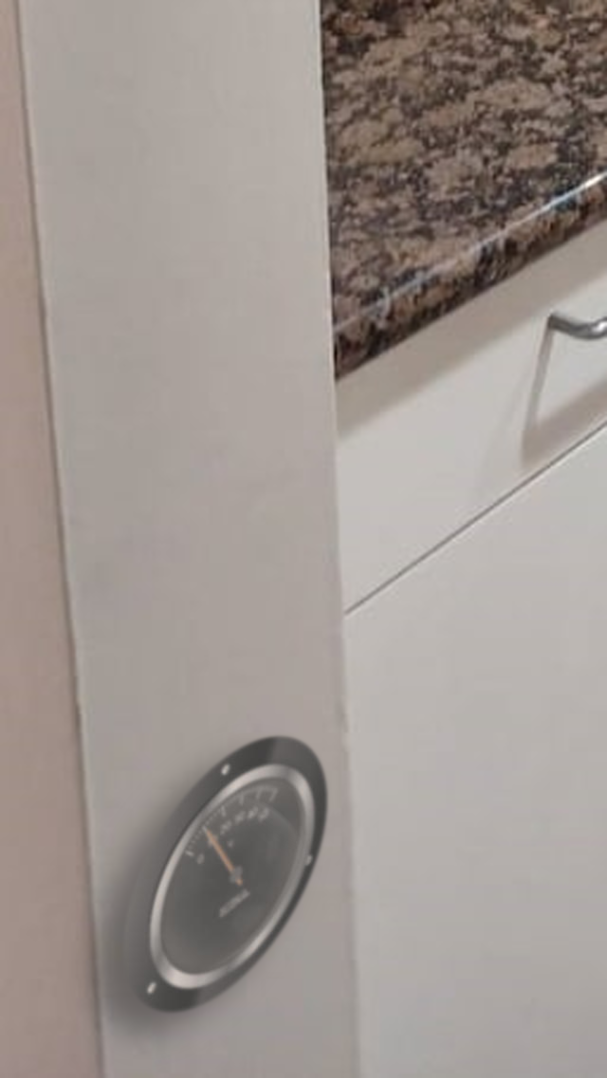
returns 10,V
